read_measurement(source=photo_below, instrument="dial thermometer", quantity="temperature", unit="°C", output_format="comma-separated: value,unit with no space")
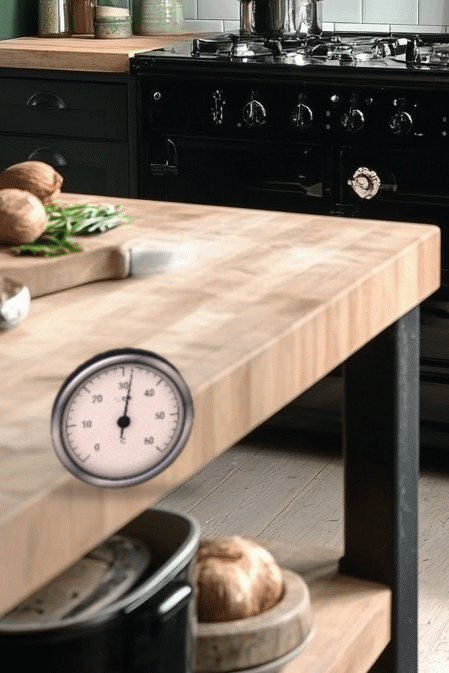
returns 32,°C
